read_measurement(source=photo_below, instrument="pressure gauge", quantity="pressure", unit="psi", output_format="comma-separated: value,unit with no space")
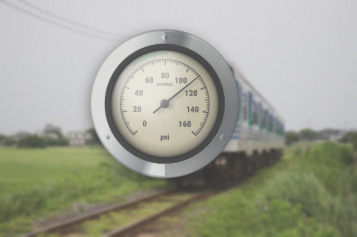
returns 110,psi
